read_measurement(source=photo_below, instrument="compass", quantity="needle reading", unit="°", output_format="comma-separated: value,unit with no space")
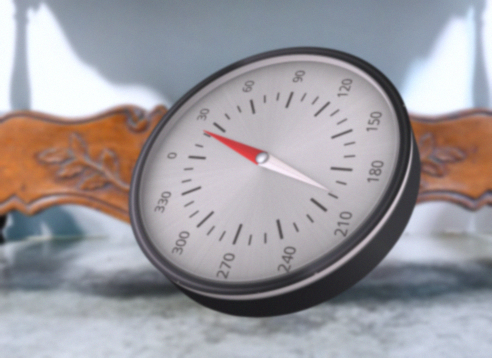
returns 20,°
